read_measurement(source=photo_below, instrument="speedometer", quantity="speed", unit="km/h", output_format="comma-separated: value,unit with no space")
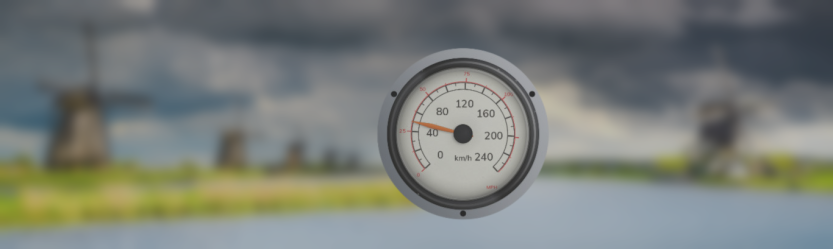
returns 50,km/h
